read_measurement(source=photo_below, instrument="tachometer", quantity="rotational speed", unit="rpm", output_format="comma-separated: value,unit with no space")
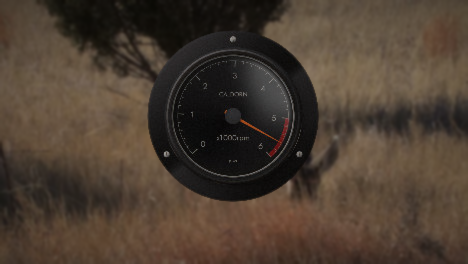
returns 5600,rpm
